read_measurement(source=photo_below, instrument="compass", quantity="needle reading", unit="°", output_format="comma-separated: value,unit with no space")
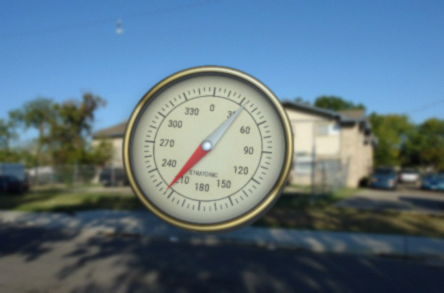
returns 215,°
